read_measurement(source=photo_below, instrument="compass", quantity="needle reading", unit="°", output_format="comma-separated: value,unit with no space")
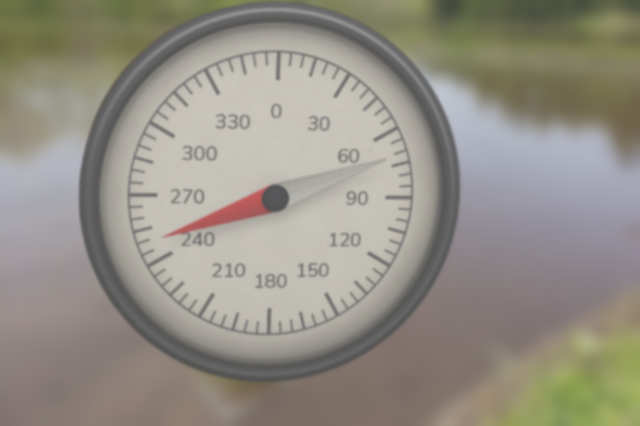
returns 250,°
